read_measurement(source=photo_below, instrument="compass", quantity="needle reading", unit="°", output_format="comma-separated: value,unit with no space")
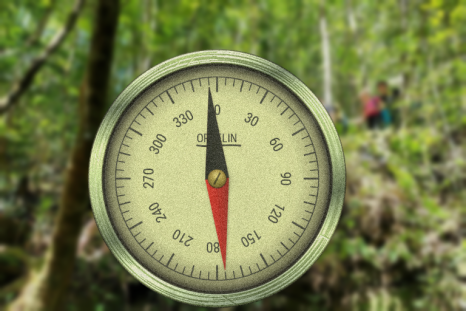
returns 175,°
